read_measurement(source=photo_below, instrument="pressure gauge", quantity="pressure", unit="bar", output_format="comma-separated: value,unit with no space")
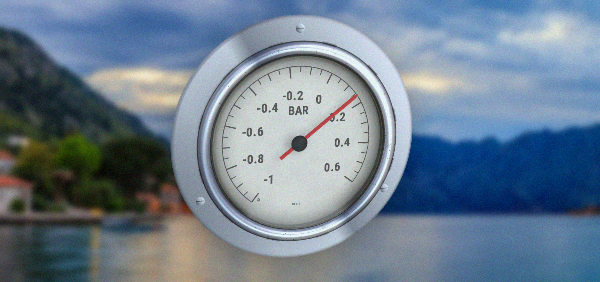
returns 0.15,bar
